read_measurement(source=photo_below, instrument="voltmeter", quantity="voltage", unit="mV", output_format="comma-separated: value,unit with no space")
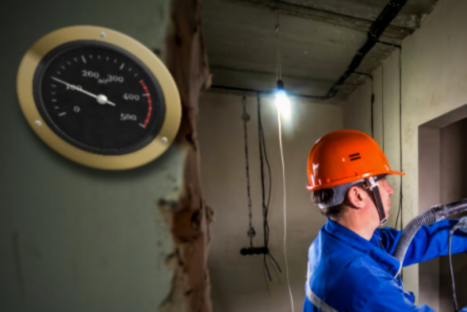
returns 100,mV
